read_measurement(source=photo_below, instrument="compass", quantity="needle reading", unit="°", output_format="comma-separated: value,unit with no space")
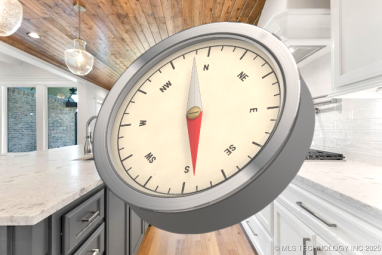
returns 170,°
